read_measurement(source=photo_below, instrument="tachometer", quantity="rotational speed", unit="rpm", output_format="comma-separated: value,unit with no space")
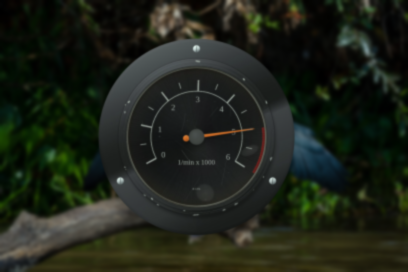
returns 5000,rpm
